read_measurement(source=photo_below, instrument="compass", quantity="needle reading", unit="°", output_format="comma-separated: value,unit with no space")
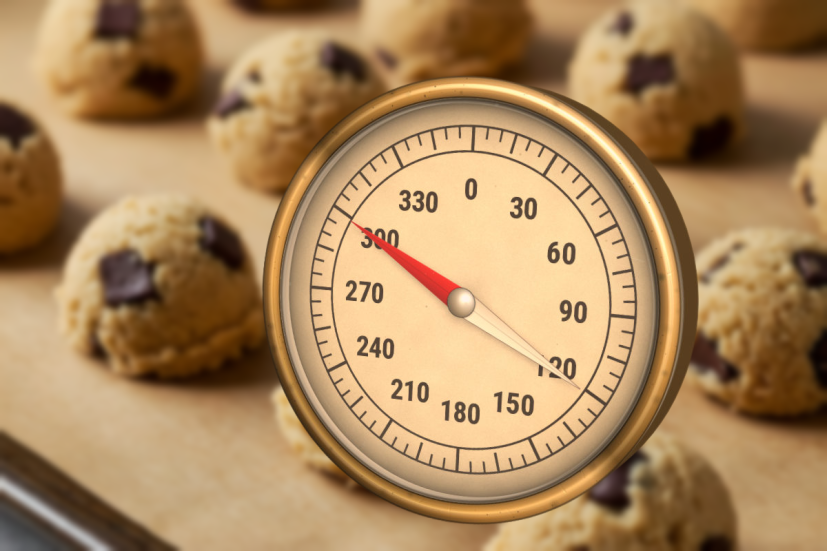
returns 300,°
